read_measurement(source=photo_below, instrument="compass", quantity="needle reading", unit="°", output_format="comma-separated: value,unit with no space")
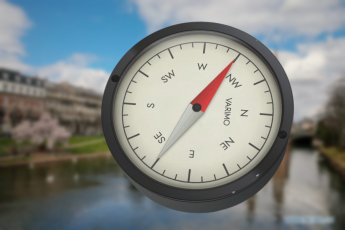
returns 300,°
